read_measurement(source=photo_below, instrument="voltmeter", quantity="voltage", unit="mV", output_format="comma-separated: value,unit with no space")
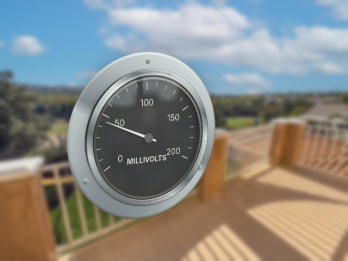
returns 45,mV
